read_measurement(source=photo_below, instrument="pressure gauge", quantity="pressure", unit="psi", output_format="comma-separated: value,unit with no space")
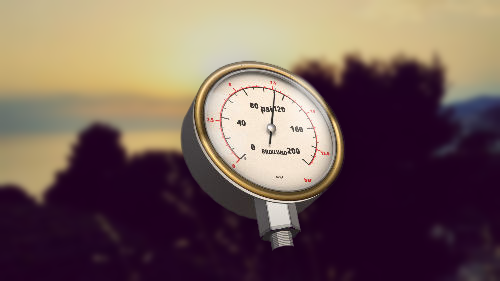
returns 110,psi
